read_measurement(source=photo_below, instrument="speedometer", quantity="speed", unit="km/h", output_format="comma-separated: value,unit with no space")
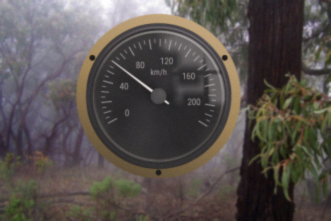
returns 60,km/h
